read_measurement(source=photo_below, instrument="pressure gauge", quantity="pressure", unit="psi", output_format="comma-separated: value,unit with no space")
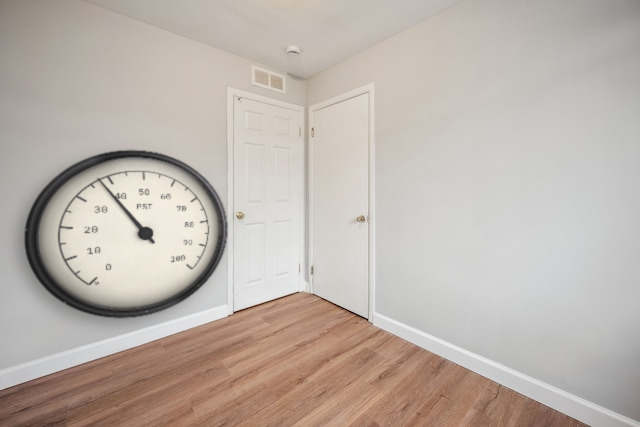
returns 37.5,psi
